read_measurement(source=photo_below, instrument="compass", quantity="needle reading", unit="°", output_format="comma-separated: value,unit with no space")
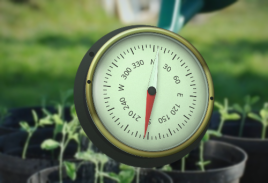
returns 185,°
